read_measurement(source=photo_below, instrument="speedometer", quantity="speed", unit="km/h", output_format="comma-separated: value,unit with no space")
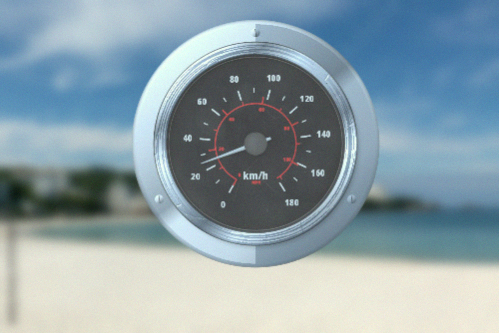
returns 25,km/h
